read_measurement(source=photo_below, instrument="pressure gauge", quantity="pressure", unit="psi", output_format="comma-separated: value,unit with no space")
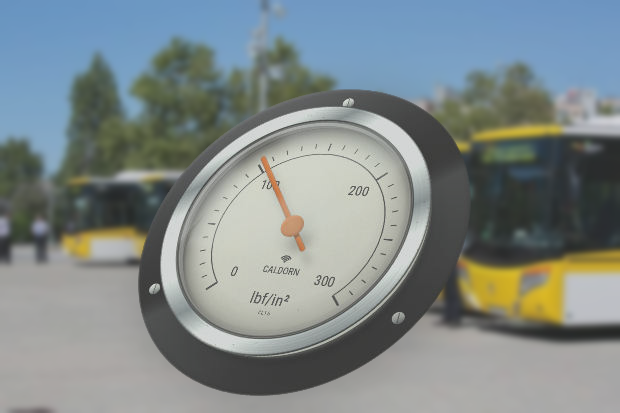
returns 105,psi
